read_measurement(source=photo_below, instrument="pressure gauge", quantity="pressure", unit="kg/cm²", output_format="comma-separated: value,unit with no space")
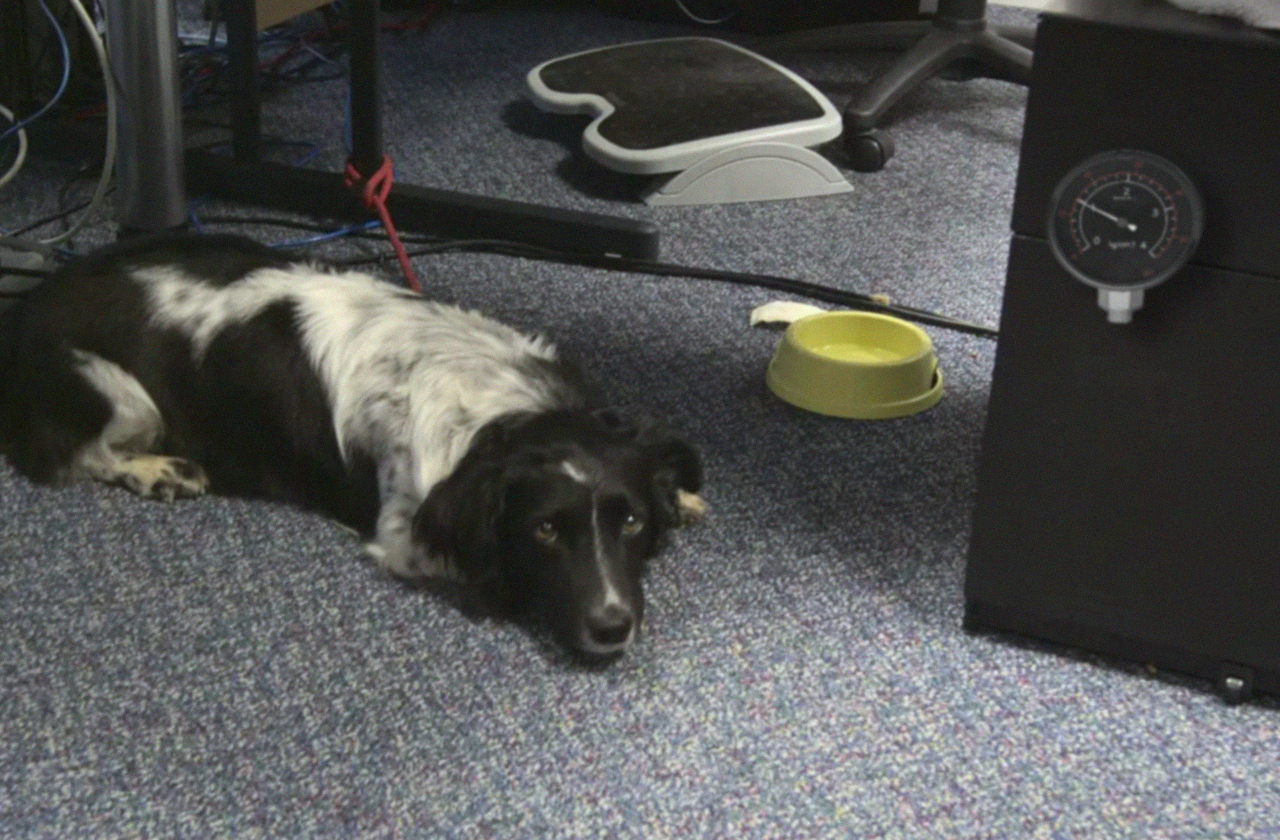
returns 1,kg/cm²
